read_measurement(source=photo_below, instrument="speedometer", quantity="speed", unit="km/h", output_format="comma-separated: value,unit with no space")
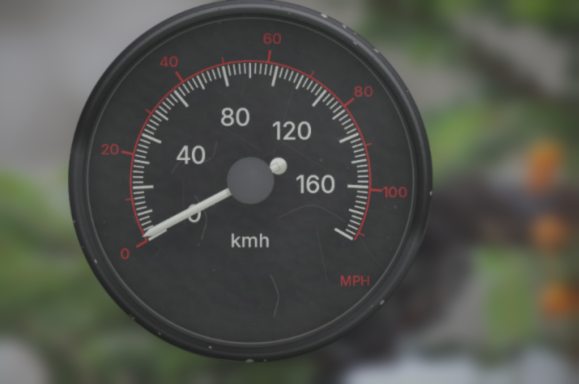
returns 2,km/h
